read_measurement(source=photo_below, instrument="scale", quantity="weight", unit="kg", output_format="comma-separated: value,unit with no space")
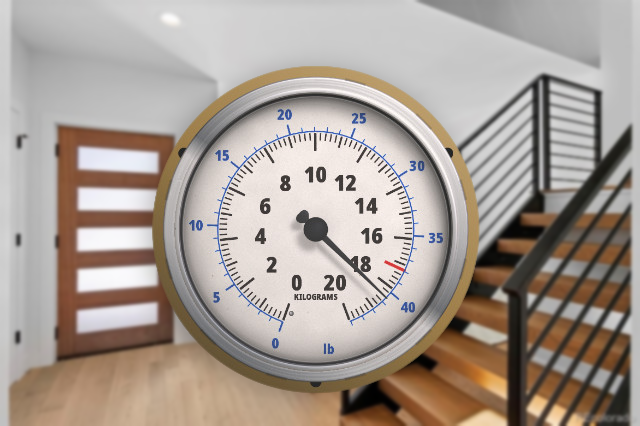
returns 18.4,kg
